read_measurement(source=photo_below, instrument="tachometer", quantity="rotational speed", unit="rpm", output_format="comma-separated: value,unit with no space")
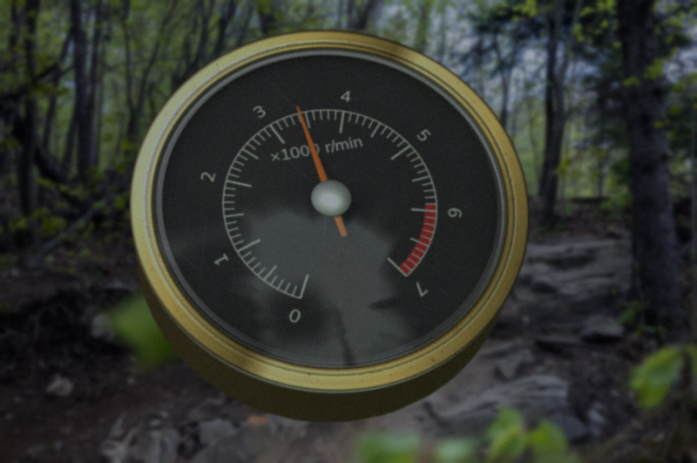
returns 3400,rpm
